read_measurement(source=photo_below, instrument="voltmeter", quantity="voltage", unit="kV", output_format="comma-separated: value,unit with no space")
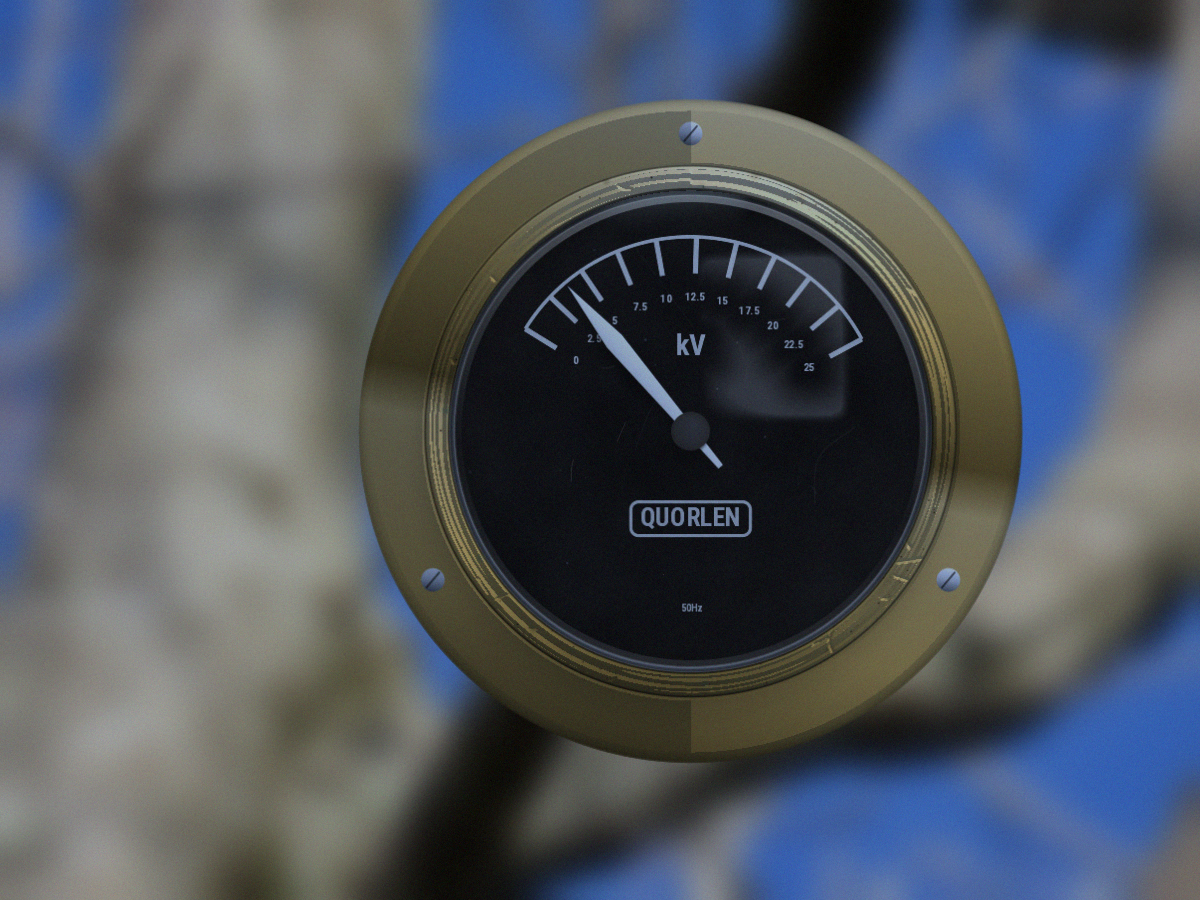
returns 3.75,kV
